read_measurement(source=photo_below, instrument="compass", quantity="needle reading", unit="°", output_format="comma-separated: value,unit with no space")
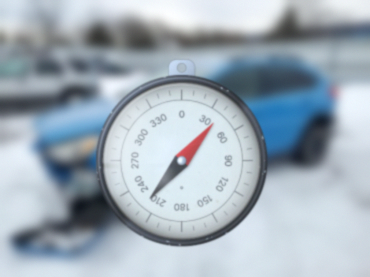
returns 40,°
